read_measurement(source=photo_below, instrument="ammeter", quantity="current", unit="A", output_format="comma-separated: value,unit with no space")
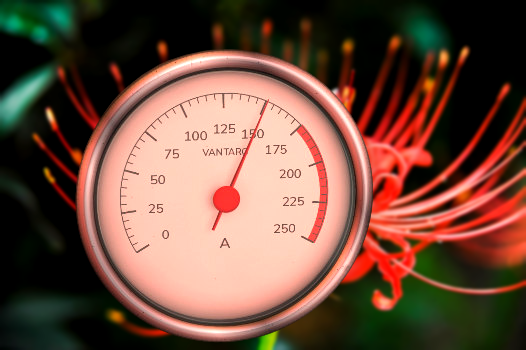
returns 150,A
